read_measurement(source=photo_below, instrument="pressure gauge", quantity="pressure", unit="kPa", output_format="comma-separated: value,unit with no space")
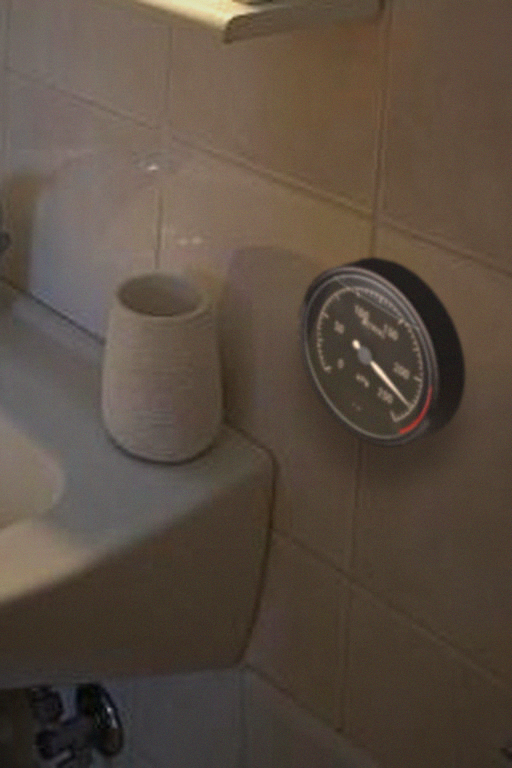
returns 225,kPa
